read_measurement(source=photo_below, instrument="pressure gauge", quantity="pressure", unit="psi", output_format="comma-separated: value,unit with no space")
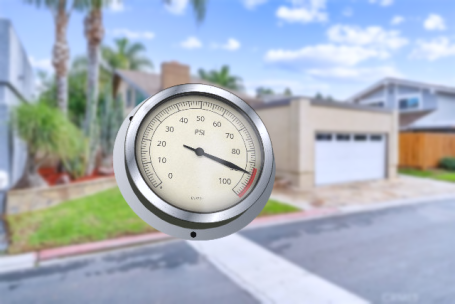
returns 90,psi
